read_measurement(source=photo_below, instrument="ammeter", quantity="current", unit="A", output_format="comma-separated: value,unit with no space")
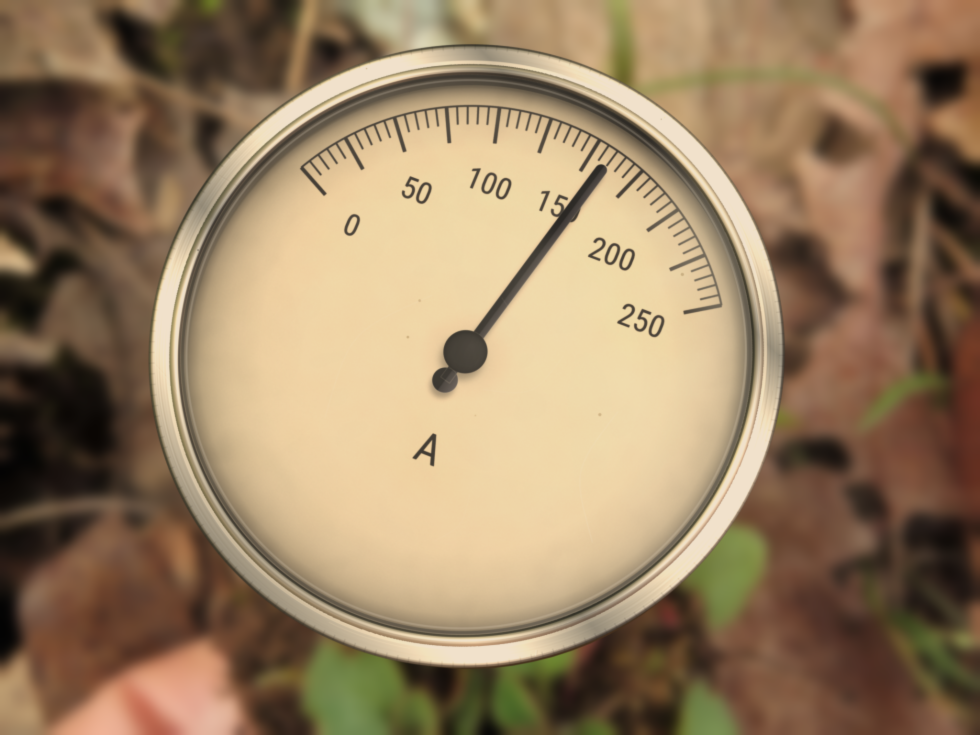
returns 160,A
